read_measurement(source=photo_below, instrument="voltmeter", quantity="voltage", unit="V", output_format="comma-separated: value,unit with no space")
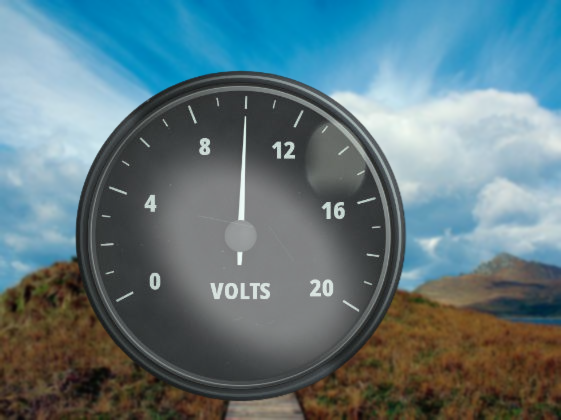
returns 10,V
